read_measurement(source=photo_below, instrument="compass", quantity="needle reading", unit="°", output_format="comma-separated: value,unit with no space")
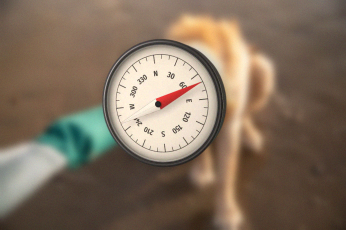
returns 70,°
